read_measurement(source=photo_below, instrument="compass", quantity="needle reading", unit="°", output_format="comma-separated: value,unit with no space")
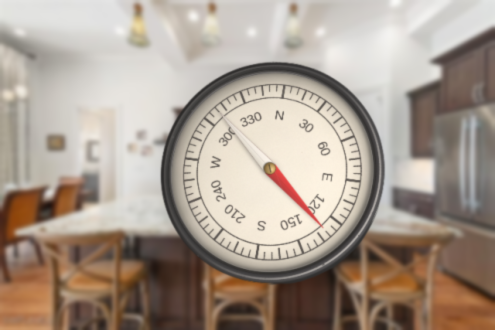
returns 130,°
